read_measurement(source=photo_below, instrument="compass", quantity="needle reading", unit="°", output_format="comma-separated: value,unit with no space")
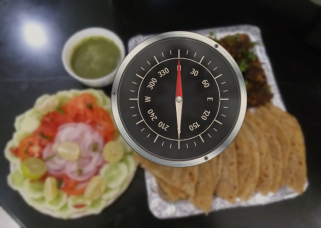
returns 0,°
